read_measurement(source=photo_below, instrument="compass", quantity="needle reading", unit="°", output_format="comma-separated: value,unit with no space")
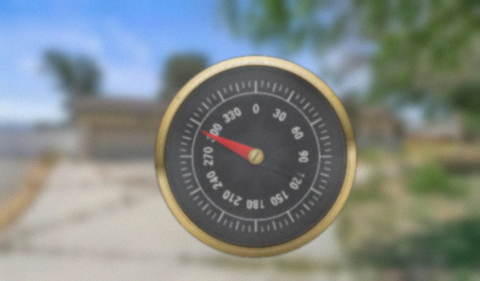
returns 295,°
